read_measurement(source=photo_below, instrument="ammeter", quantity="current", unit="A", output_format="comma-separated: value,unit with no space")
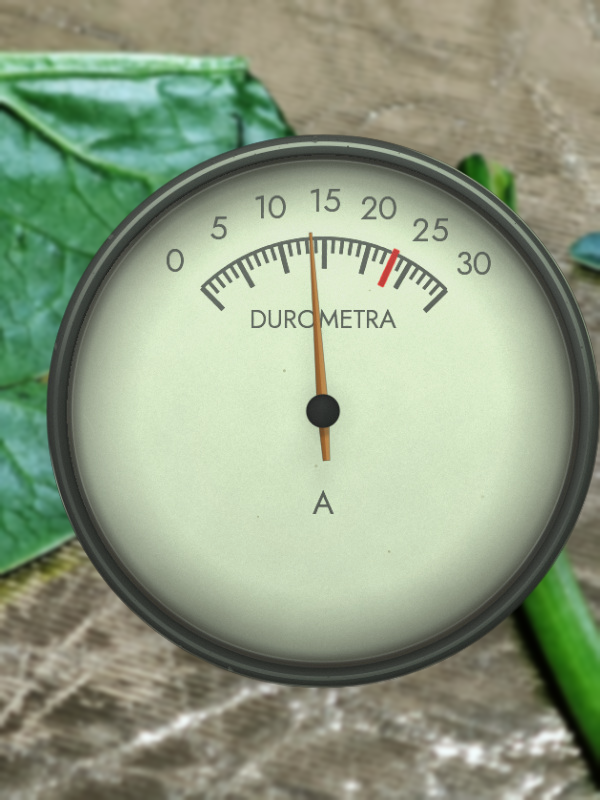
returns 13.5,A
